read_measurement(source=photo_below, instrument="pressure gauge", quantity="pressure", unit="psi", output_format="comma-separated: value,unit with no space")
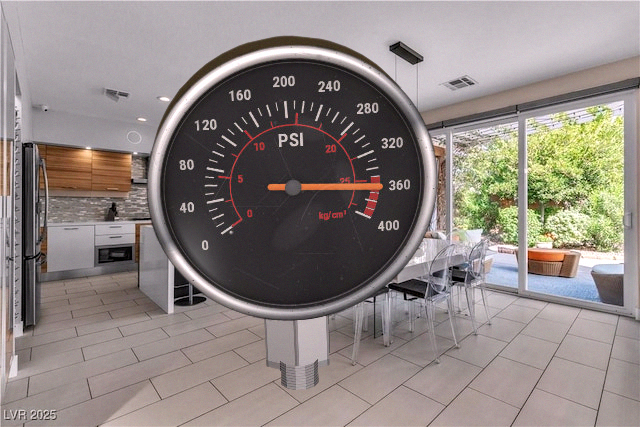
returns 360,psi
